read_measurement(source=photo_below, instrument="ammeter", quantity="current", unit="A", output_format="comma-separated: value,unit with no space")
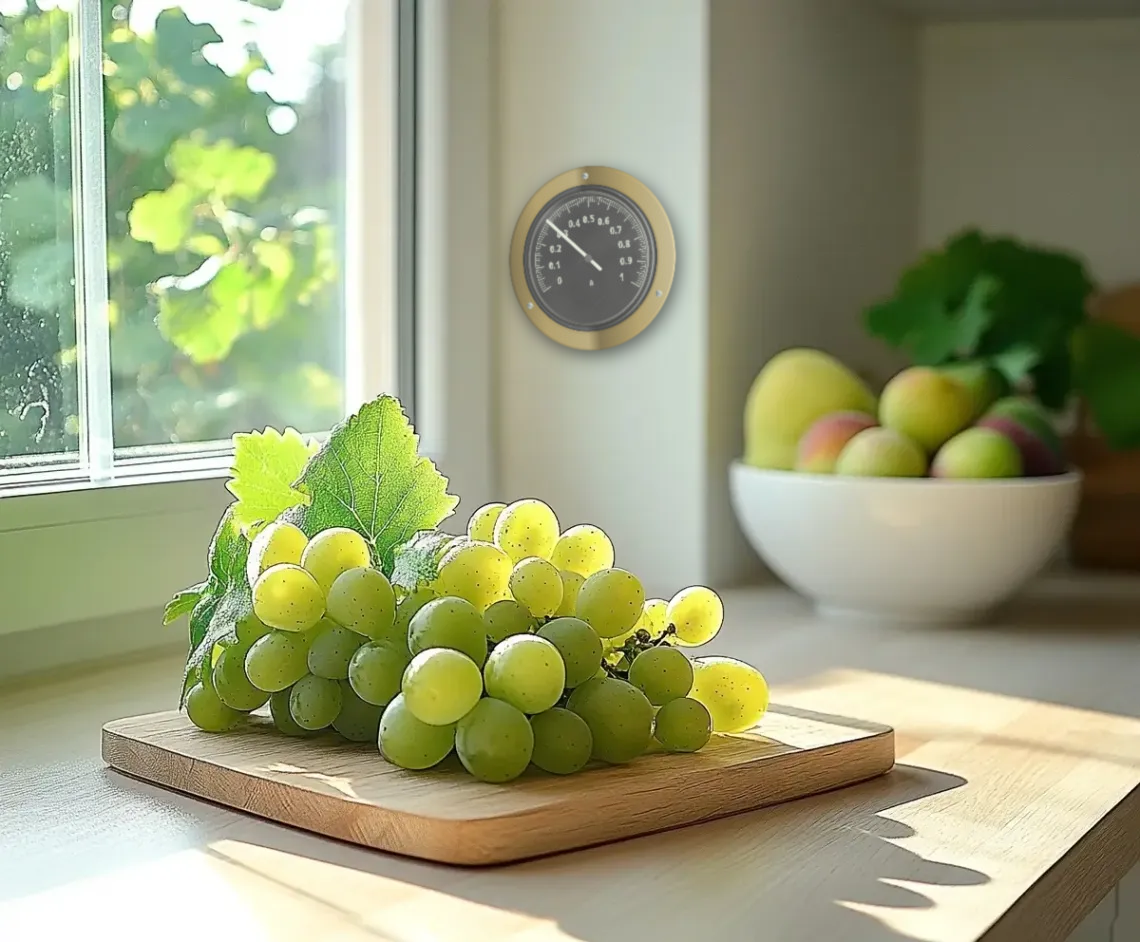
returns 0.3,A
